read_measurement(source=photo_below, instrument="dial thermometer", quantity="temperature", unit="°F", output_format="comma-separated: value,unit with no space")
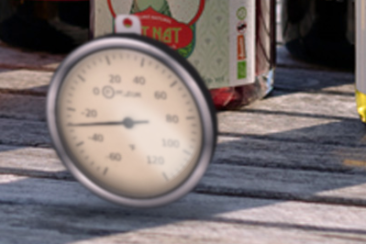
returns -28,°F
